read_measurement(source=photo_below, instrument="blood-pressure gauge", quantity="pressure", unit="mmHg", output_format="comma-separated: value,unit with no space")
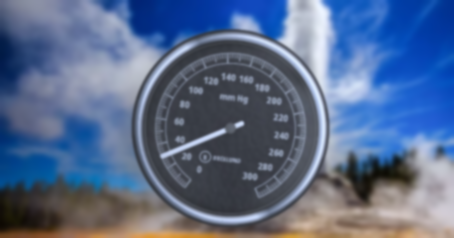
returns 30,mmHg
